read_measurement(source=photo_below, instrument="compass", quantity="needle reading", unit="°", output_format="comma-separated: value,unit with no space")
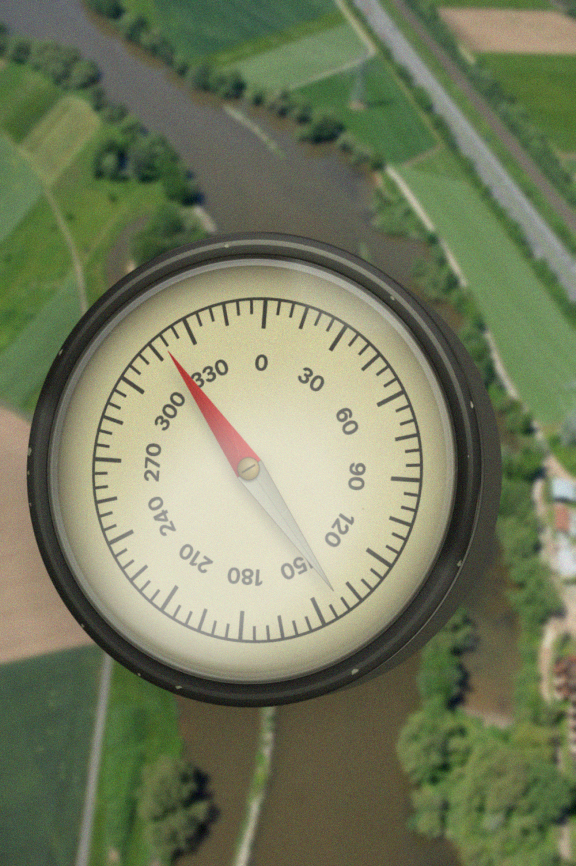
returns 320,°
